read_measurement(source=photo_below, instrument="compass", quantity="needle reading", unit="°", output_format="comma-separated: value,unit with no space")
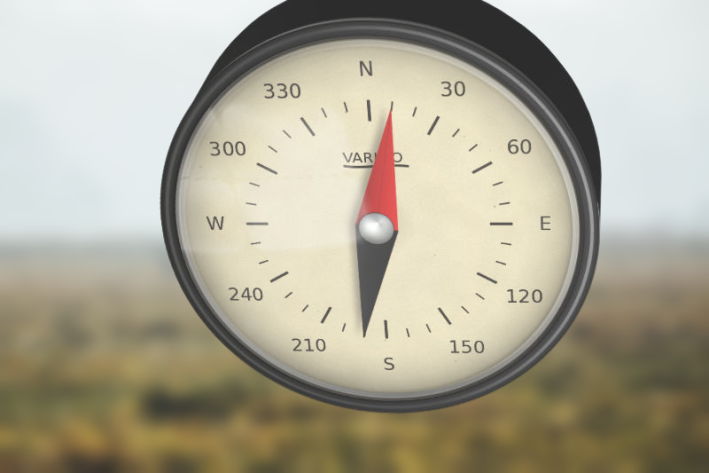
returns 10,°
